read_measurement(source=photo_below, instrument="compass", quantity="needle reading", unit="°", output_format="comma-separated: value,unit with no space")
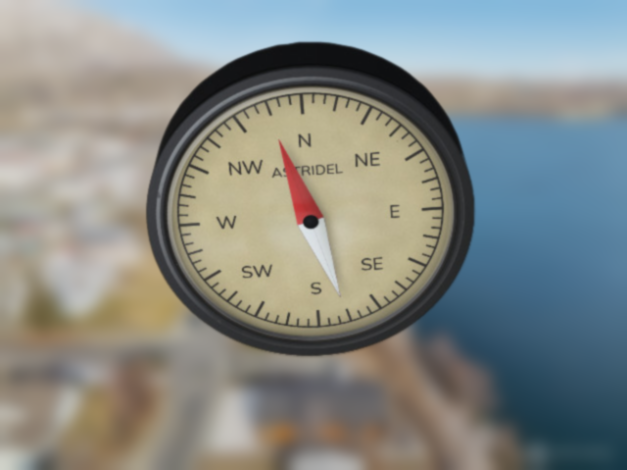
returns 345,°
